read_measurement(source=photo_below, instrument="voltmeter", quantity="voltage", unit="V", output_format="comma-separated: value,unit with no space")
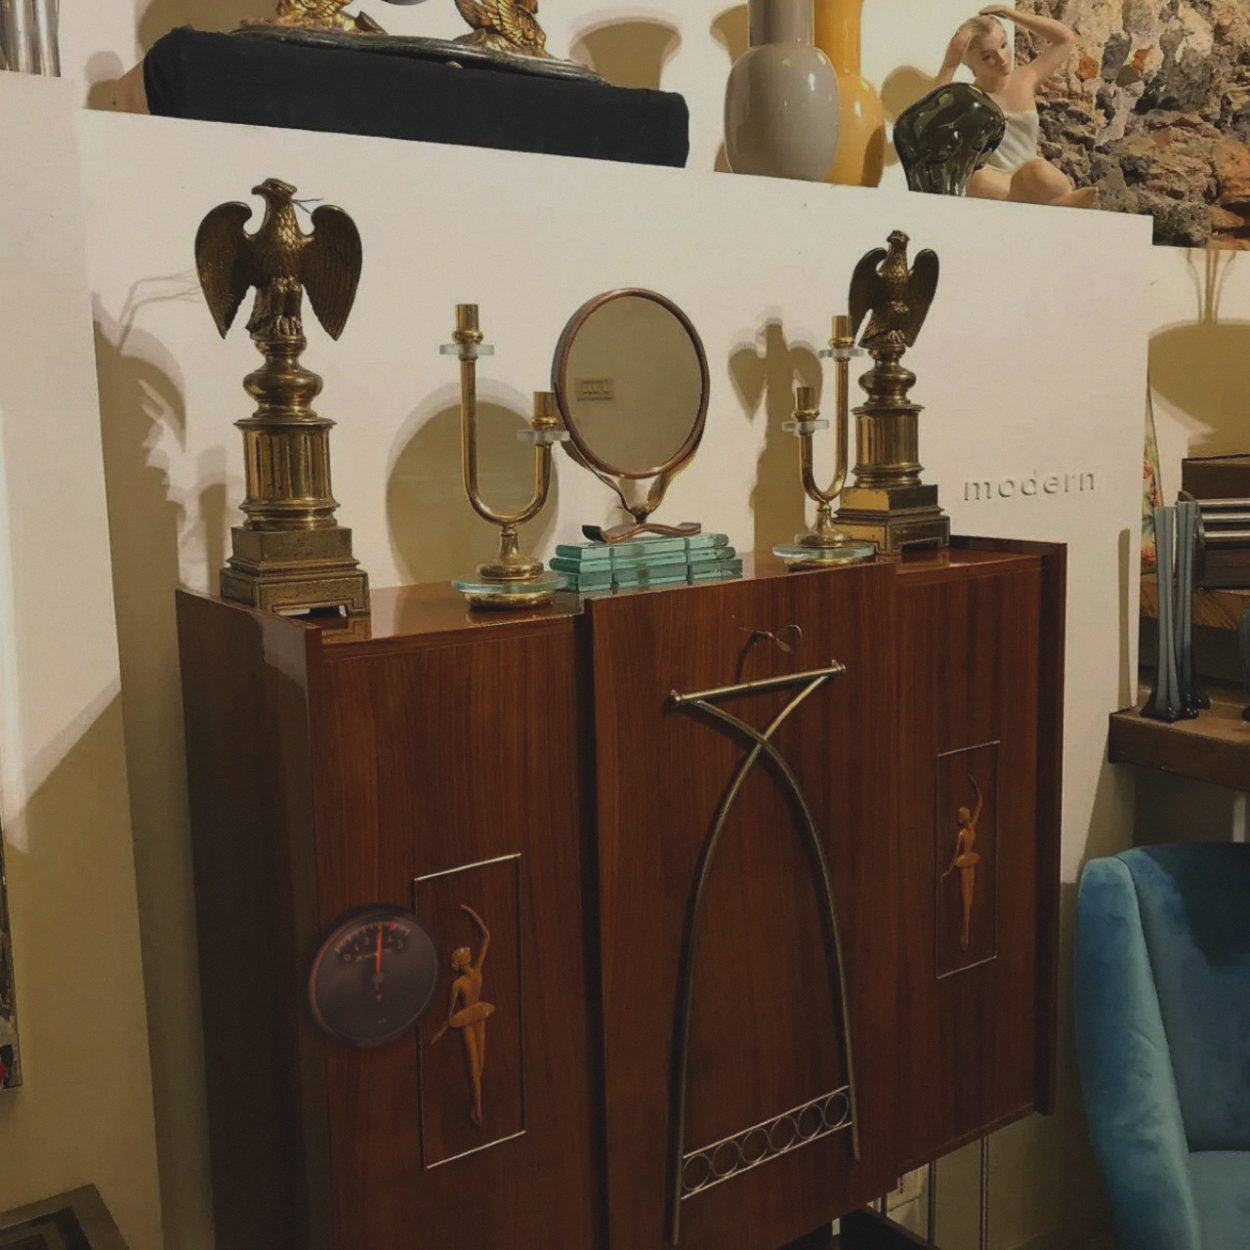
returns 3,V
